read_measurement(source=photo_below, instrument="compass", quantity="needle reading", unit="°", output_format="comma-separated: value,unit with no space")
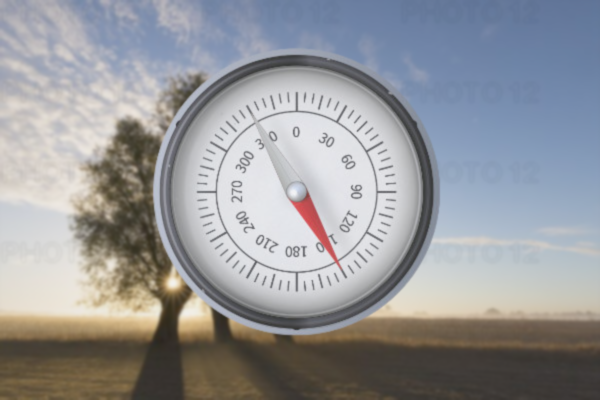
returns 150,°
